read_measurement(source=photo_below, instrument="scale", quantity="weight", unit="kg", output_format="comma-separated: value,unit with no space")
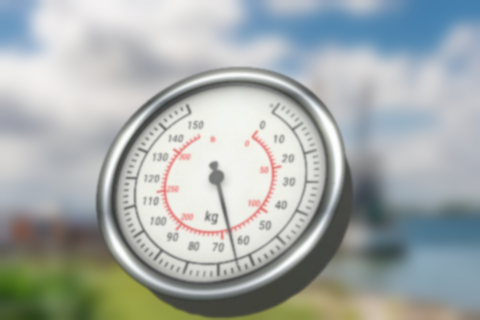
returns 64,kg
